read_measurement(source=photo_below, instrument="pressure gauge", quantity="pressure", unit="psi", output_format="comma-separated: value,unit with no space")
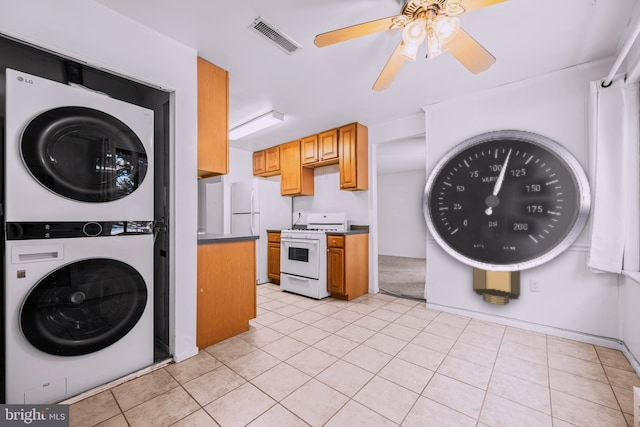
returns 110,psi
